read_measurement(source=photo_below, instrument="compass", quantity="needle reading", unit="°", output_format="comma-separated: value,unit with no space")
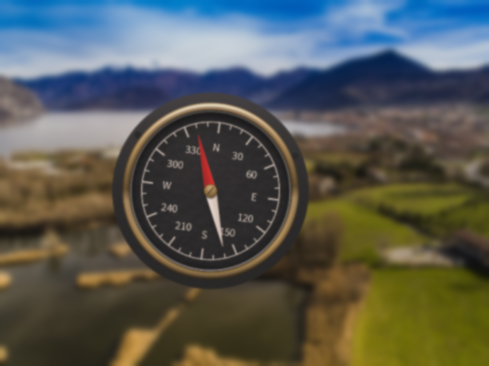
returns 340,°
